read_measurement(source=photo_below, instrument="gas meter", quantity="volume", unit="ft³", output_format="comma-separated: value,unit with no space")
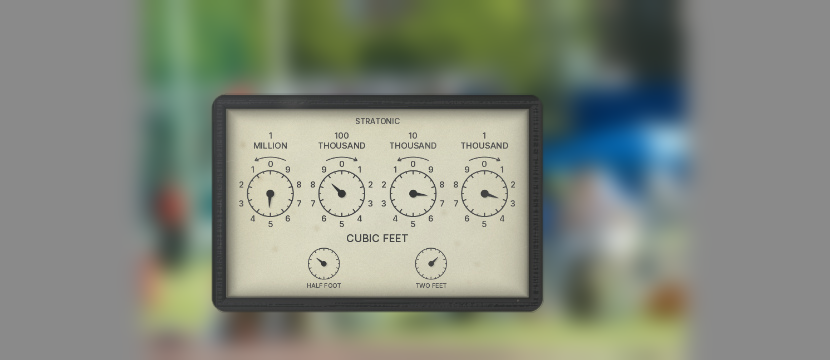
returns 487300,ft³
